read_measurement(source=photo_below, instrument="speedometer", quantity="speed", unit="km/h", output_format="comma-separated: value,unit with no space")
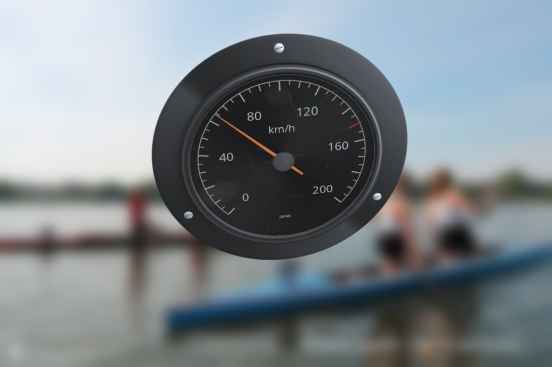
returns 65,km/h
